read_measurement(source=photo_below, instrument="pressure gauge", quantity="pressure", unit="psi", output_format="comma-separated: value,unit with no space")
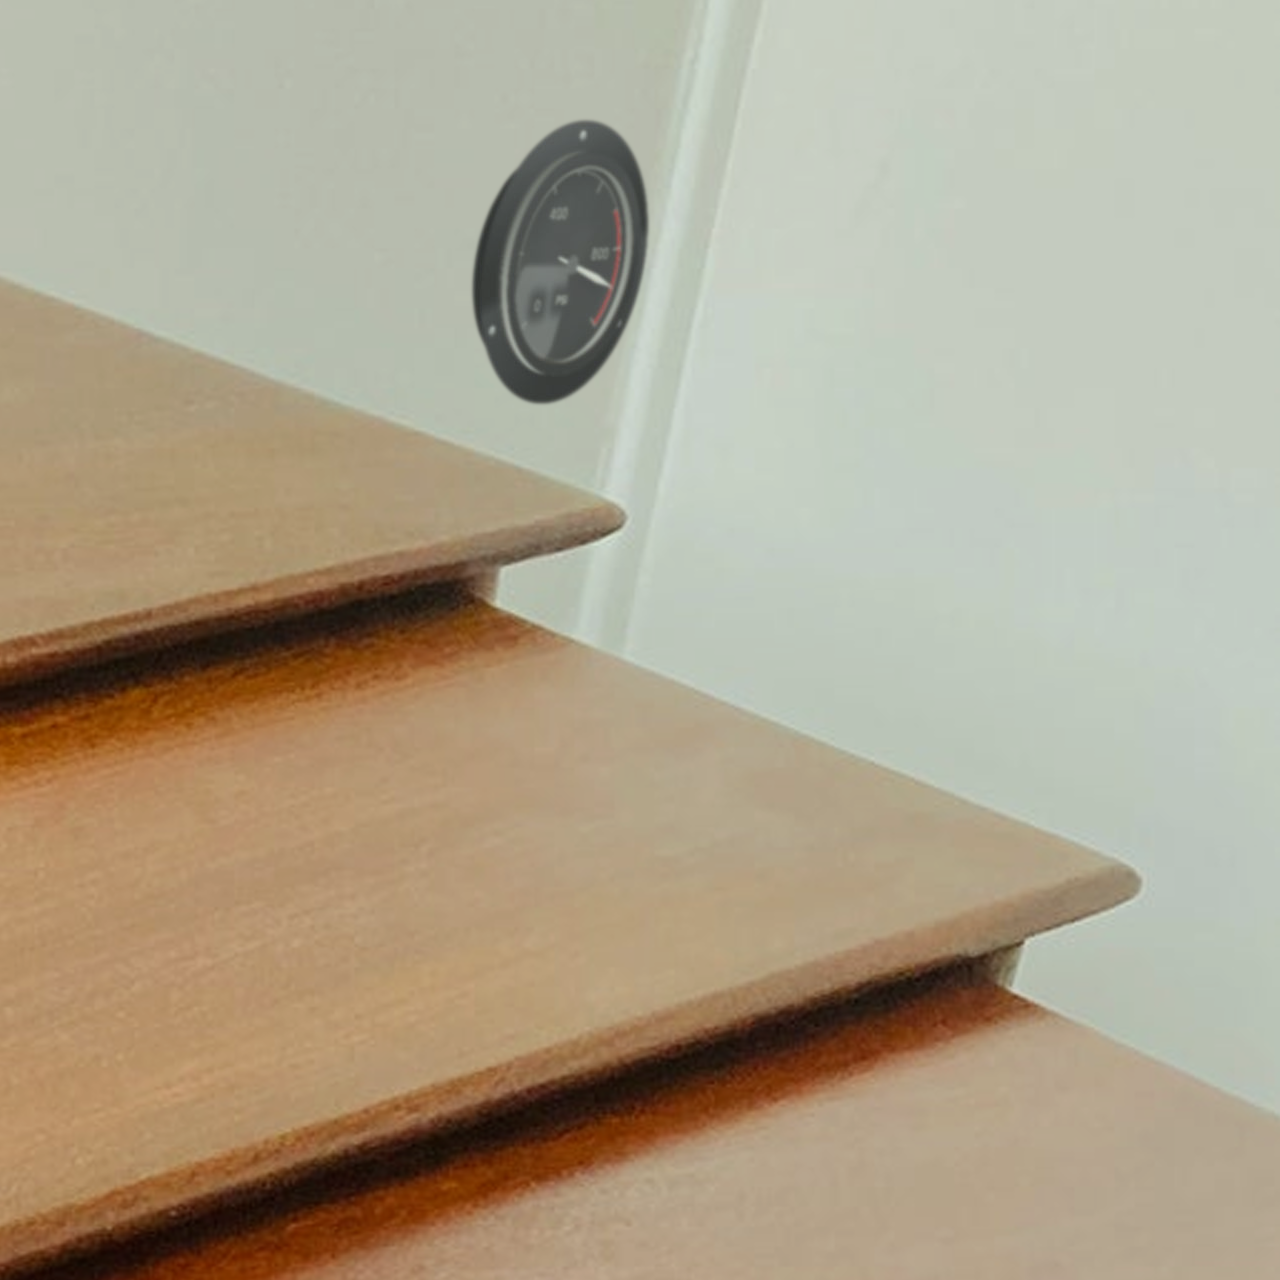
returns 900,psi
